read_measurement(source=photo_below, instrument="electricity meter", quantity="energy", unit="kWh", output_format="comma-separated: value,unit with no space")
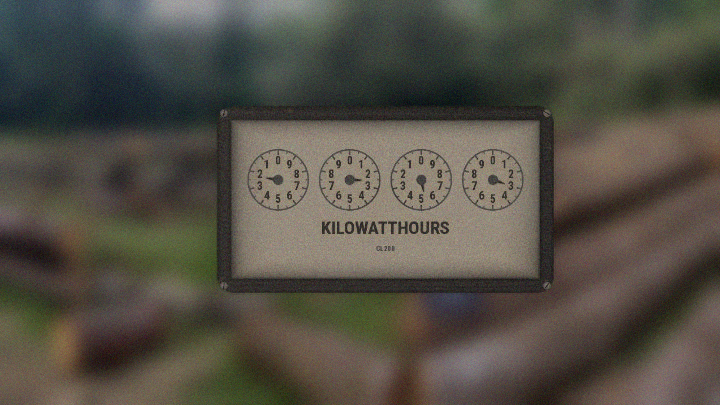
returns 2253,kWh
